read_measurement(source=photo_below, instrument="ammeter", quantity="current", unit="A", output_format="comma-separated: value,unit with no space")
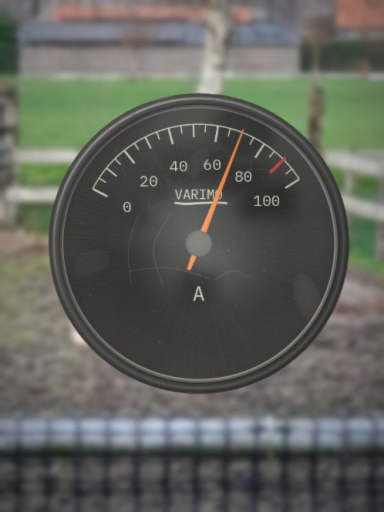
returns 70,A
